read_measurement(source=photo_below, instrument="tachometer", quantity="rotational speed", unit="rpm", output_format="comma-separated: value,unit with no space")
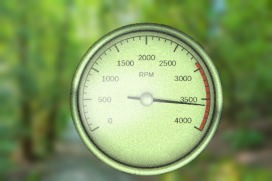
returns 3600,rpm
